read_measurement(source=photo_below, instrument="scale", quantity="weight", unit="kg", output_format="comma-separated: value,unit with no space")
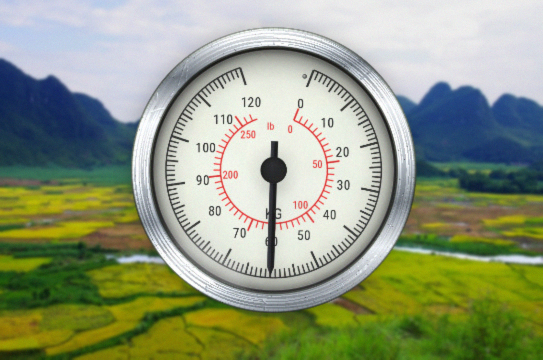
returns 60,kg
